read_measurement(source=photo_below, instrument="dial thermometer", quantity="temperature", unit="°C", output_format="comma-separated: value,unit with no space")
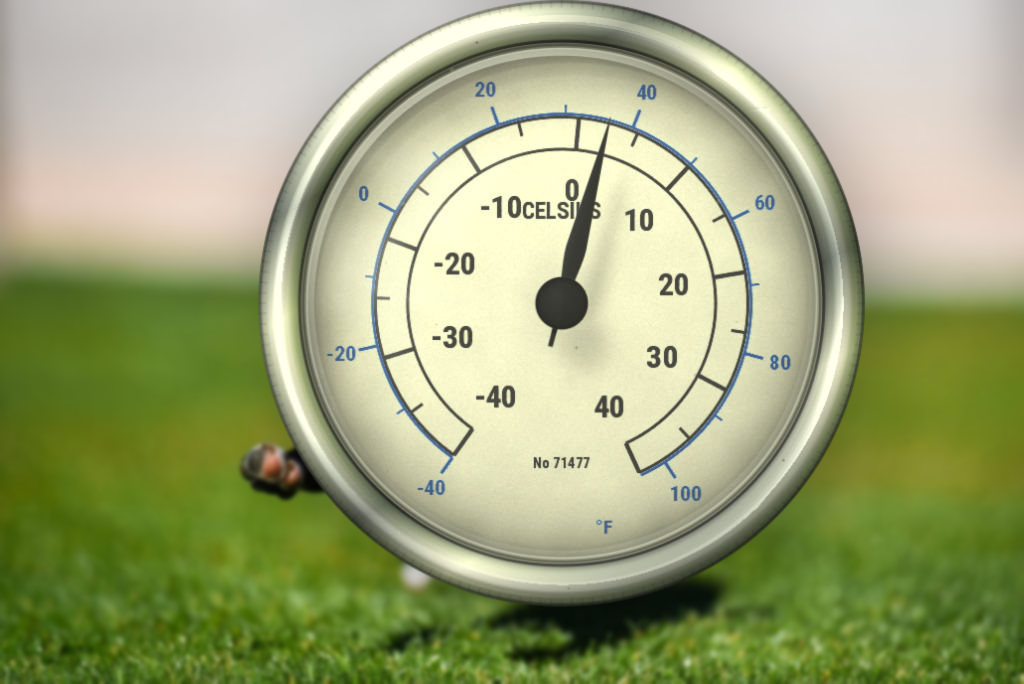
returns 2.5,°C
